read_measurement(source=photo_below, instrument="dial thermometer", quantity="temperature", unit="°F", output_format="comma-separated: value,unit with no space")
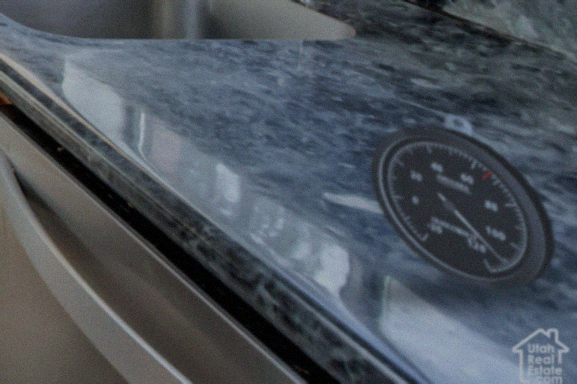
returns 110,°F
